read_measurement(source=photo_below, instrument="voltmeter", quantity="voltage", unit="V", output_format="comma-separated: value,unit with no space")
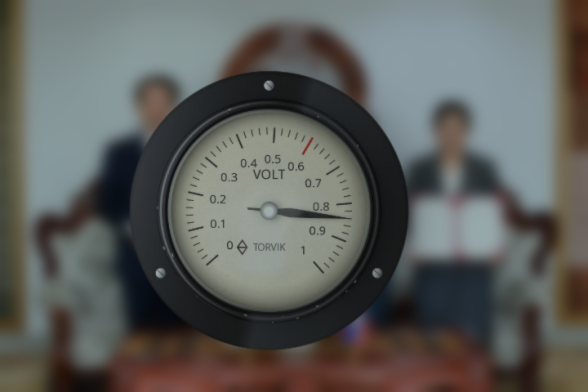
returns 0.84,V
